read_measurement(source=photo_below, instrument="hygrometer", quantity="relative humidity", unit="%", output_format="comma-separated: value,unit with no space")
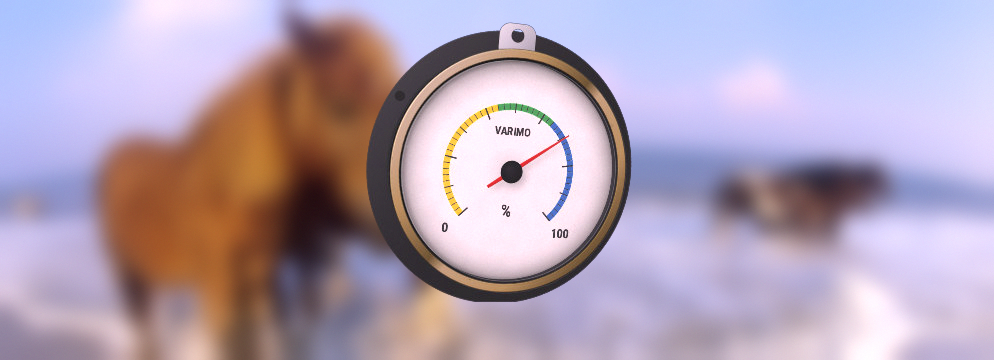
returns 70,%
